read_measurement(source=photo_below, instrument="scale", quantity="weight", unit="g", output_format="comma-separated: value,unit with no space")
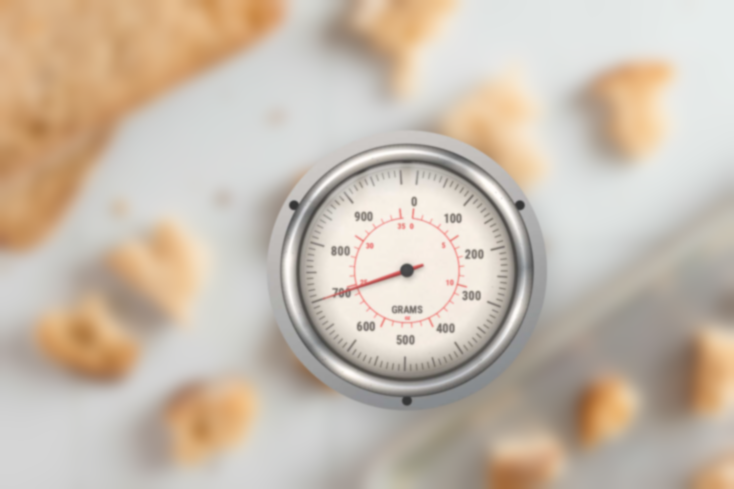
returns 700,g
